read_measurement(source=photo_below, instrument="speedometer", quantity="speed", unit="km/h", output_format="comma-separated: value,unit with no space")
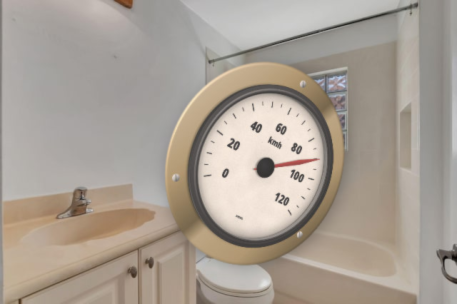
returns 90,km/h
